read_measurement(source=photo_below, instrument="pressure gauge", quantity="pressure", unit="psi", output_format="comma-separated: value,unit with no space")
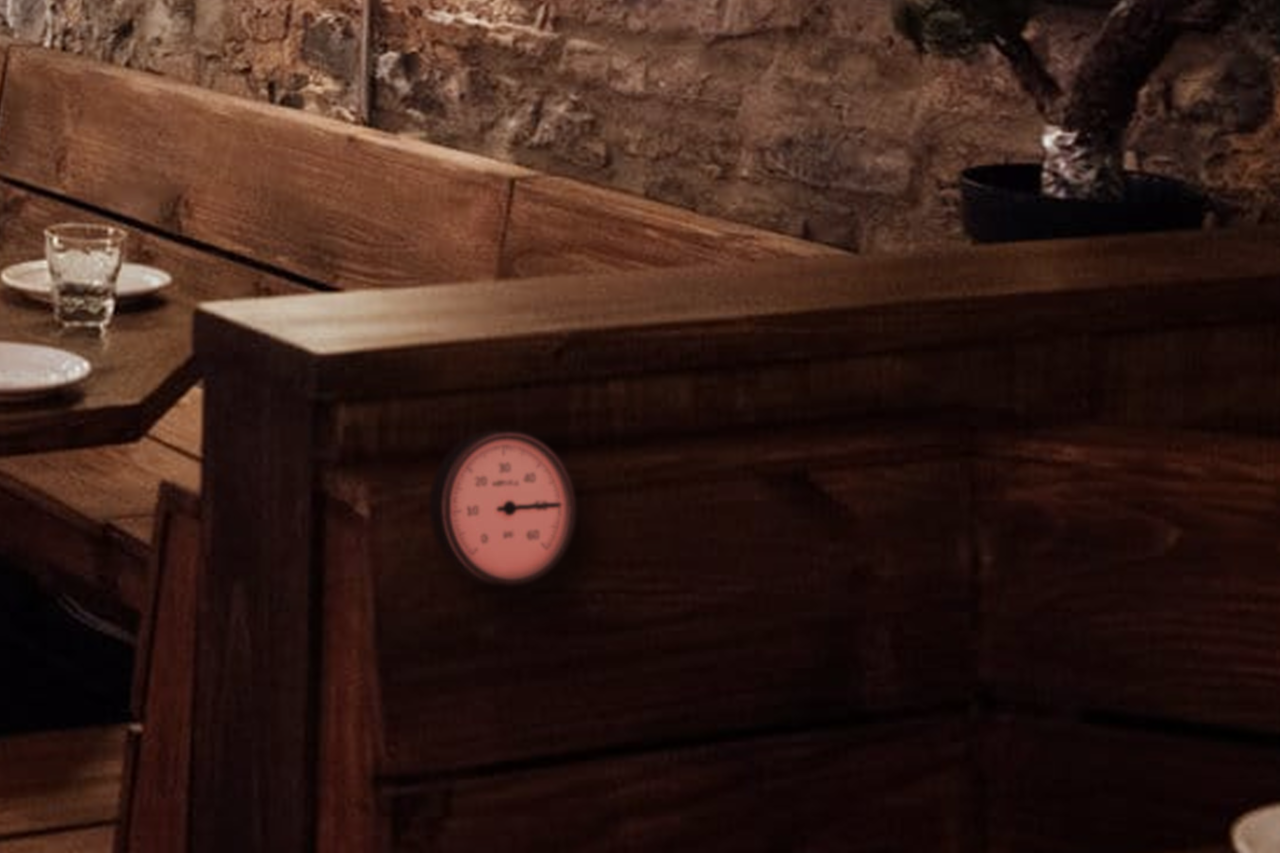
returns 50,psi
